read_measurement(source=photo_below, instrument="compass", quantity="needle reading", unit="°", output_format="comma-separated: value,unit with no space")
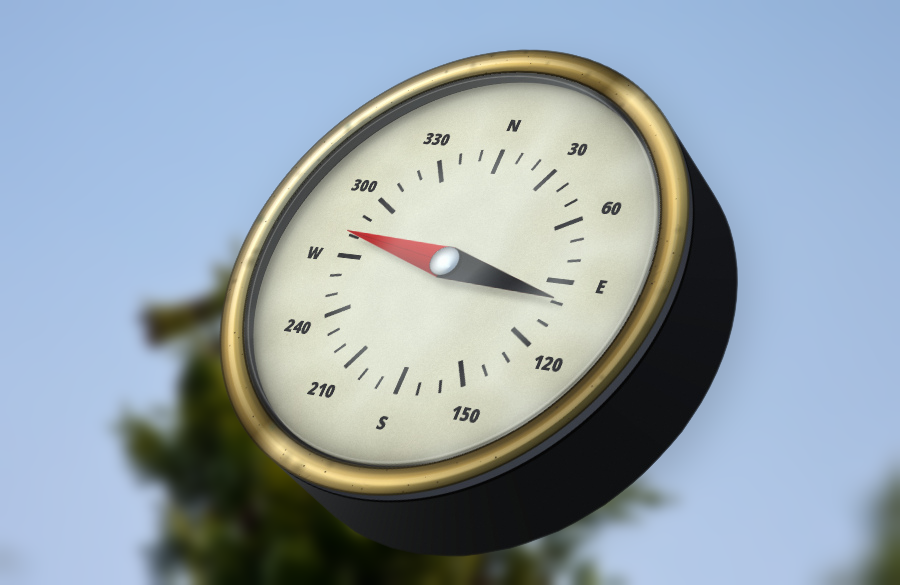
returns 280,°
